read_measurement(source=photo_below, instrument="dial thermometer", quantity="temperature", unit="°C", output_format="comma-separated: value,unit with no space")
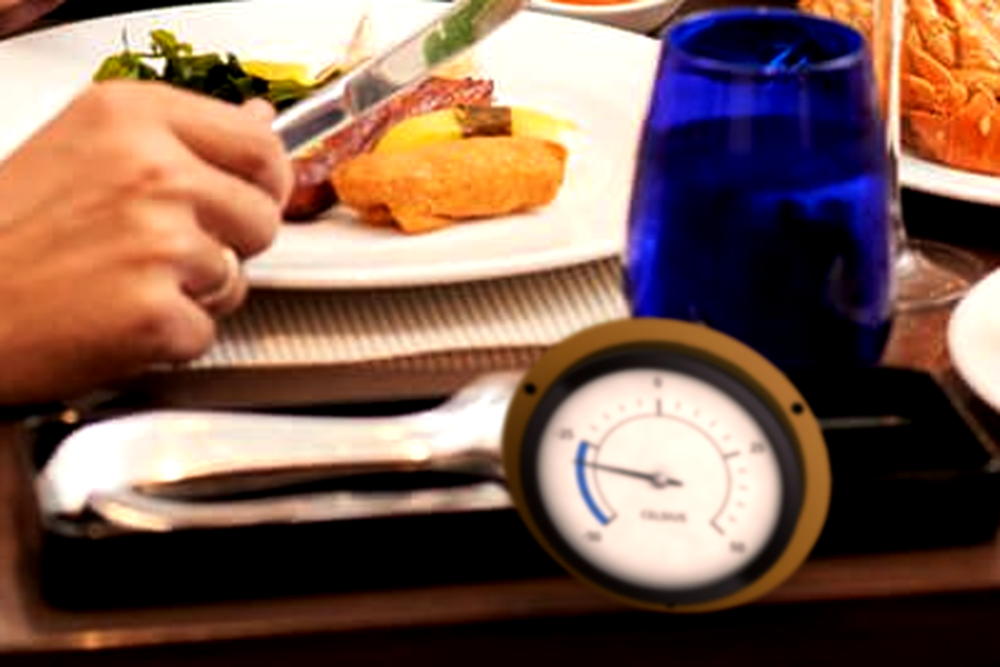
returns -30,°C
